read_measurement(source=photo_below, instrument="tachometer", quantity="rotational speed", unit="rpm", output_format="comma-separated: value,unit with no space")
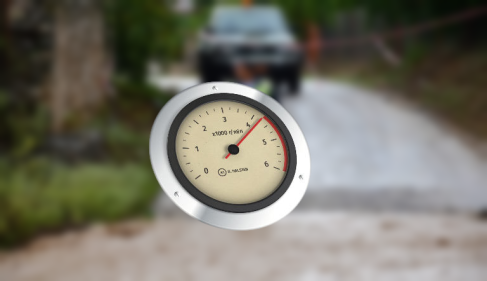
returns 4250,rpm
